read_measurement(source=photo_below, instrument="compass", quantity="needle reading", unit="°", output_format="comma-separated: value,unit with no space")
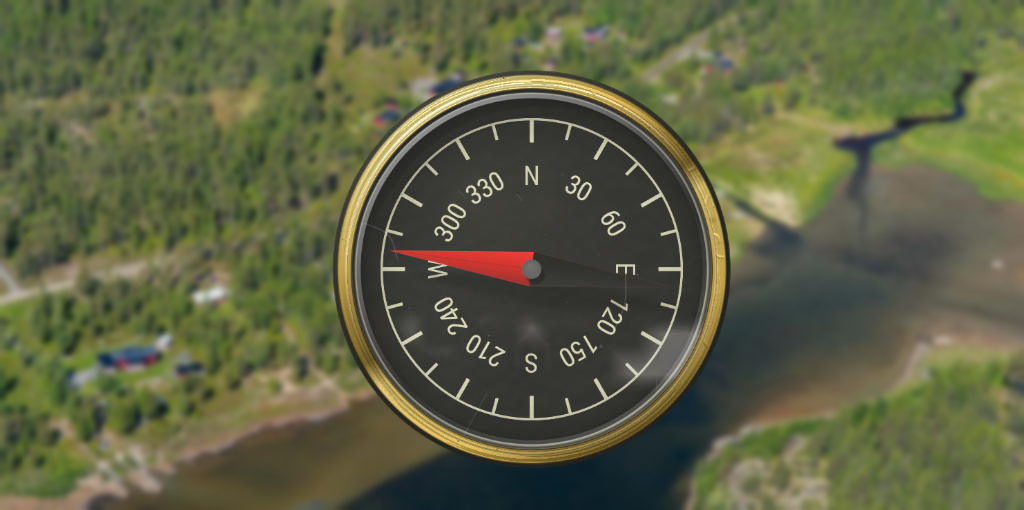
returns 277.5,°
